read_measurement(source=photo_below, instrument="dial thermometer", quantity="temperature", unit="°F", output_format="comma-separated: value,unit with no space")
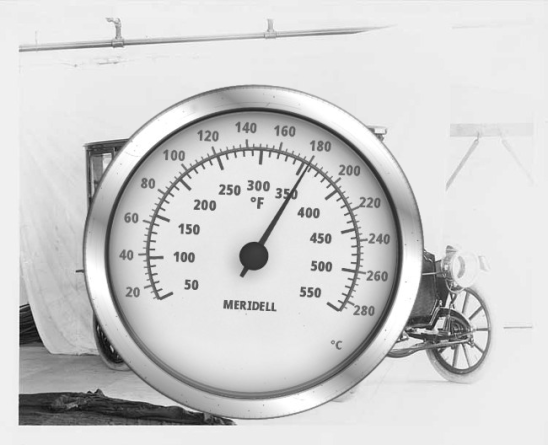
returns 355,°F
